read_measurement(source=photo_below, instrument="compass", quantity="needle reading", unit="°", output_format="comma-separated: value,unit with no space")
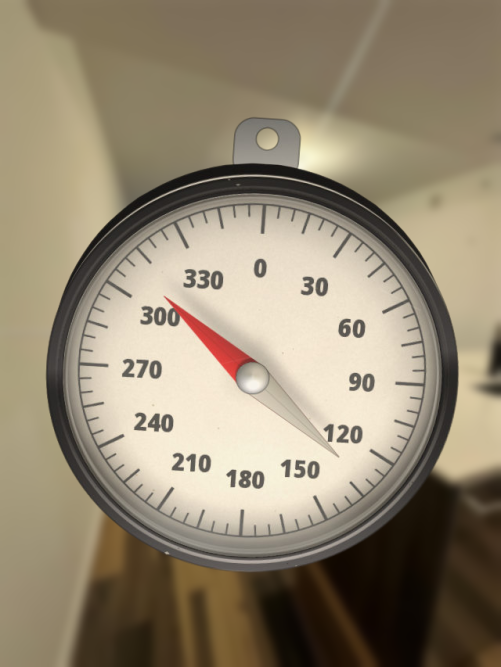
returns 310,°
